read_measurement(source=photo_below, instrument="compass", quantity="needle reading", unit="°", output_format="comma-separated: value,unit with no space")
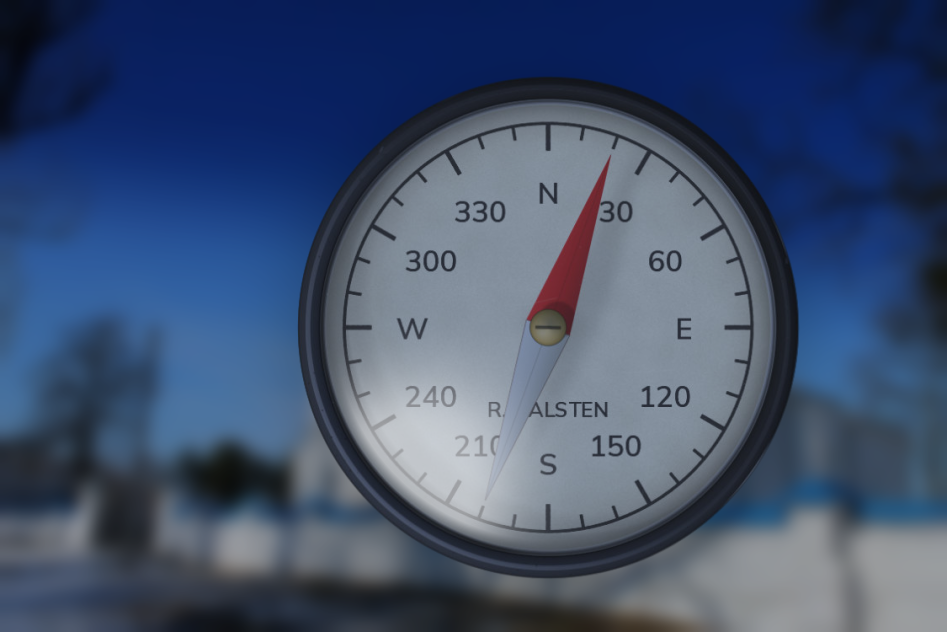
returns 20,°
